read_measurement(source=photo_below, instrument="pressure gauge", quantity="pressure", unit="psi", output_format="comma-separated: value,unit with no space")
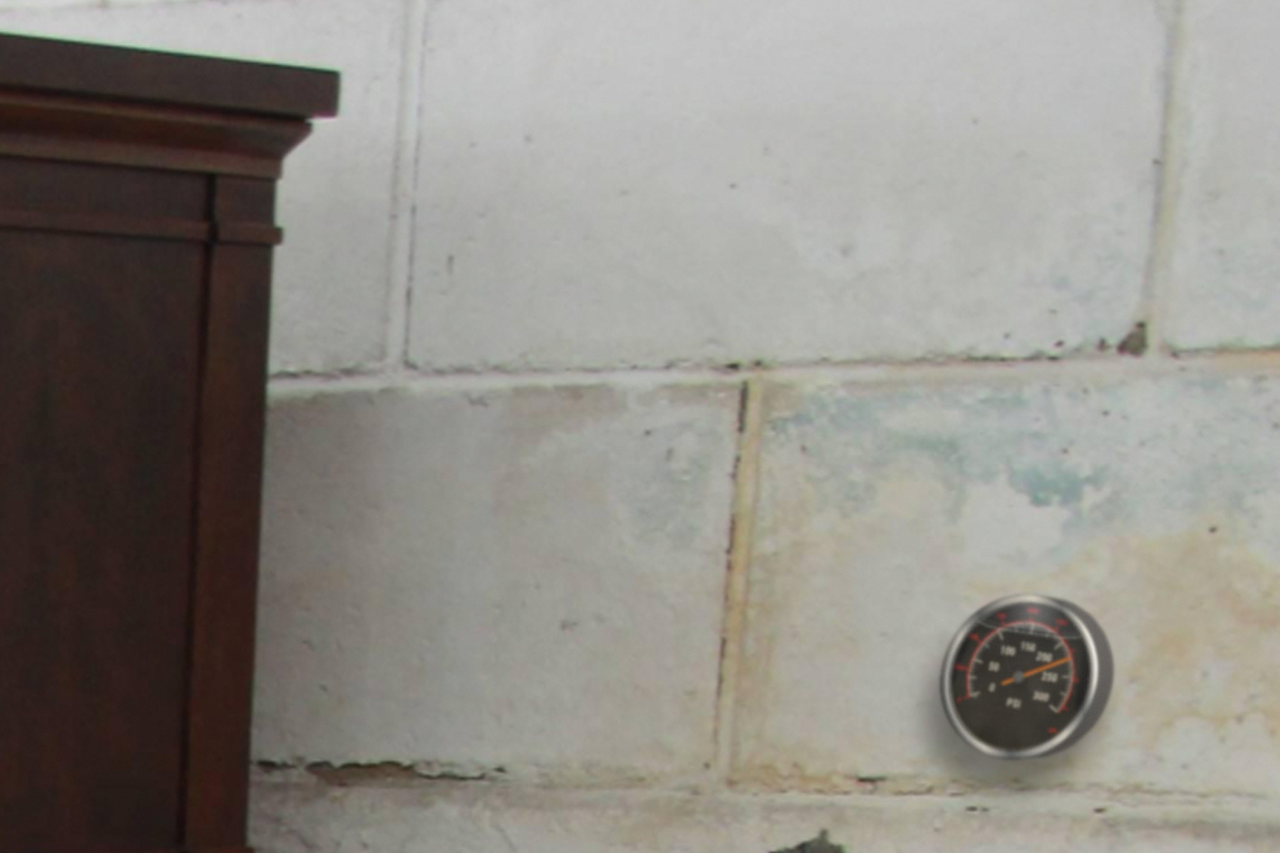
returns 225,psi
